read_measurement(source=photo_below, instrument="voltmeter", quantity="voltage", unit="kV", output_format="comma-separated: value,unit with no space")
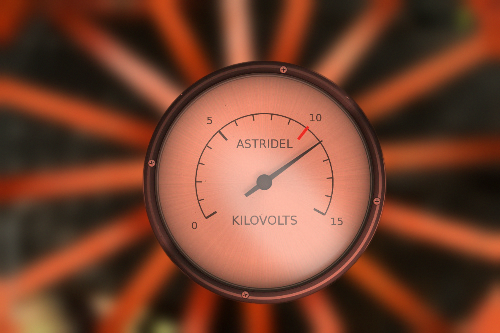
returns 11,kV
